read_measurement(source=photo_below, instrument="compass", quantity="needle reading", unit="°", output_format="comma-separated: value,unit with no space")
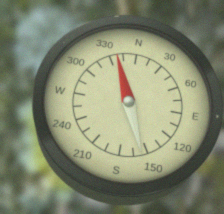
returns 337.5,°
